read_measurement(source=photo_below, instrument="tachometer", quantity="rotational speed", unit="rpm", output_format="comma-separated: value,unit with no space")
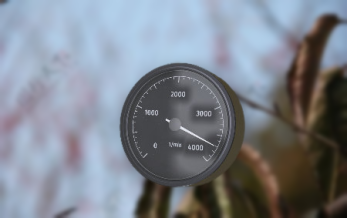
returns 3700,rpm
